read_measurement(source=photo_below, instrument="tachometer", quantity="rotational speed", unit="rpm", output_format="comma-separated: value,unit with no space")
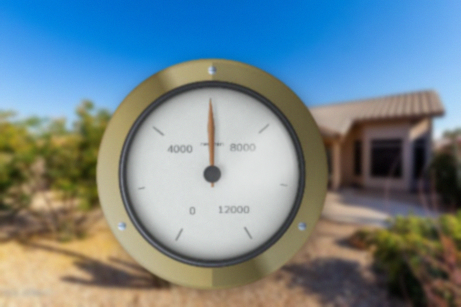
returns 6000,rpm
